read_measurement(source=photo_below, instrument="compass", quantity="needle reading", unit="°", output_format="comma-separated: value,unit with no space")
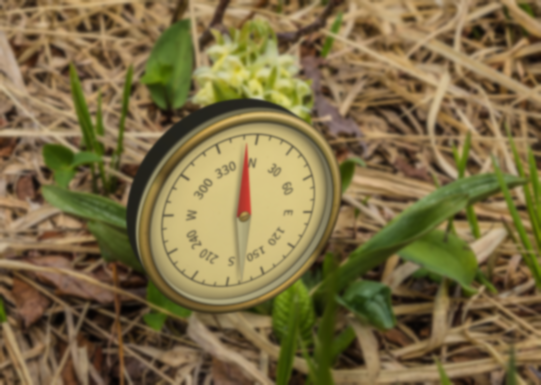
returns 350,°
